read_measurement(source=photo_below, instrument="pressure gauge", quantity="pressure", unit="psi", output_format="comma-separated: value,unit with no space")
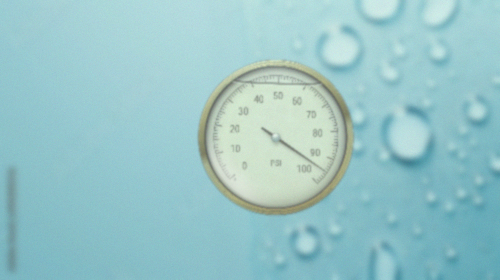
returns 95,psi
